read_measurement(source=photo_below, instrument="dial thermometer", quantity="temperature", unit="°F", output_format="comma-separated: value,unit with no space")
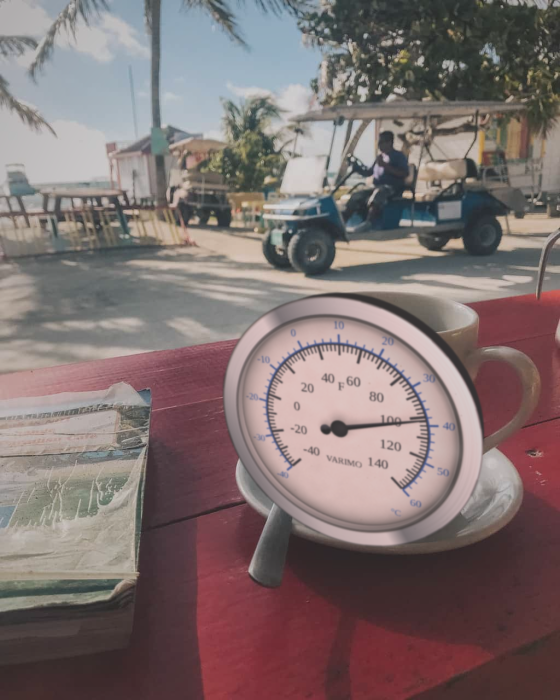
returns 100,°F
